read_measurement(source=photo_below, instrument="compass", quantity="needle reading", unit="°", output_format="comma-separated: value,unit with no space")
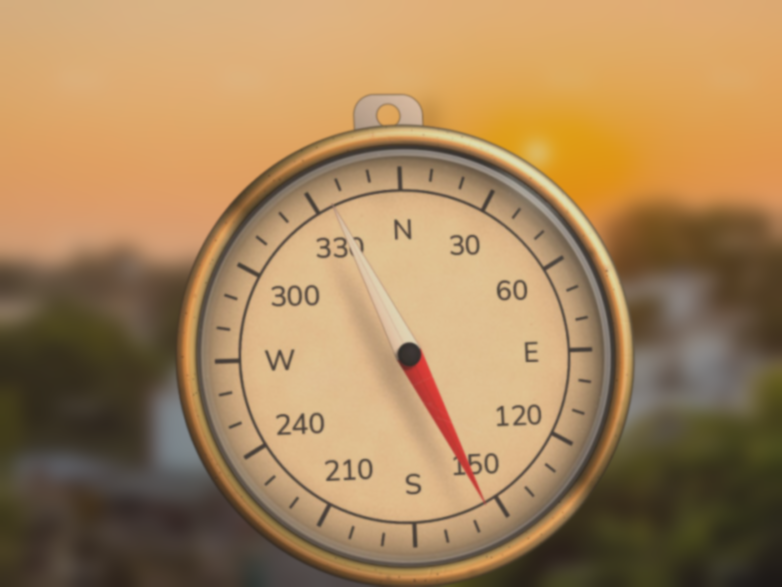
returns 155,°
